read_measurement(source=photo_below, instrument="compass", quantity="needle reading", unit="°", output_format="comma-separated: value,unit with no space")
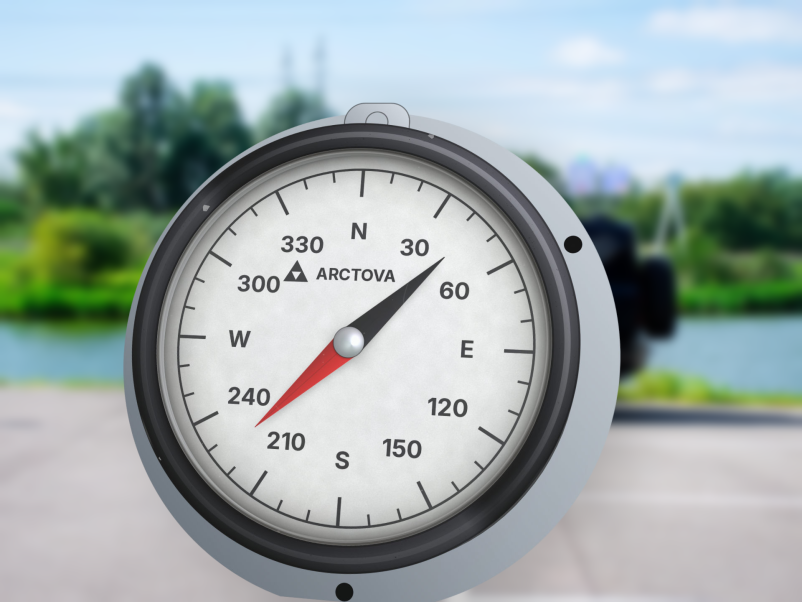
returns 225,°
